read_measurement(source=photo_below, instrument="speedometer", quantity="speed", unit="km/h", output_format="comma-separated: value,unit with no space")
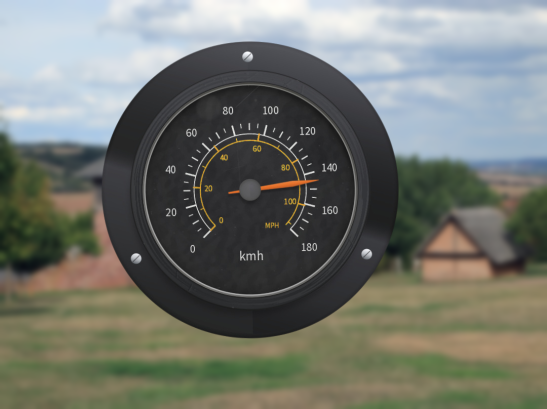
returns 145,km/h
